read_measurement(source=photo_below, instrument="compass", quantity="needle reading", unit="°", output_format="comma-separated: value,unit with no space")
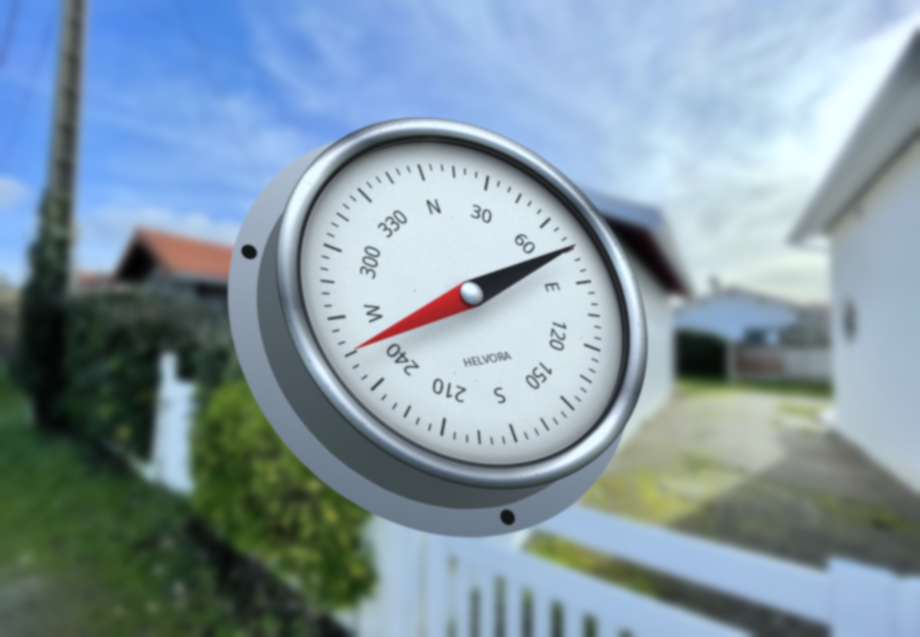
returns 255,°
